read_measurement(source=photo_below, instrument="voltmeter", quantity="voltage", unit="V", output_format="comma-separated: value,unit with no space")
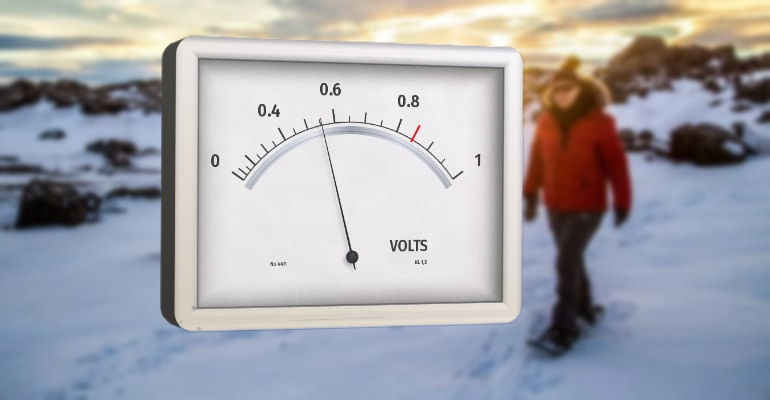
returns 0.55,V
